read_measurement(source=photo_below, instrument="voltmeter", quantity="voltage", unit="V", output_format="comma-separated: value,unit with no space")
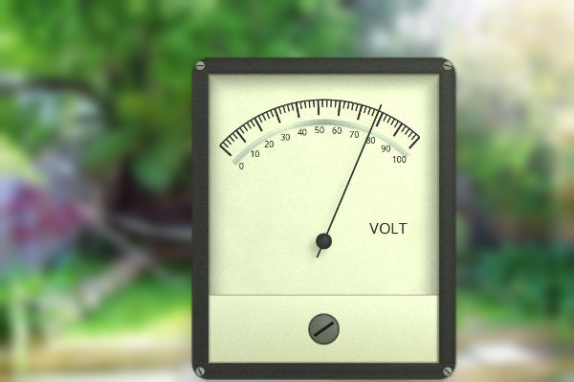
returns 78,V
